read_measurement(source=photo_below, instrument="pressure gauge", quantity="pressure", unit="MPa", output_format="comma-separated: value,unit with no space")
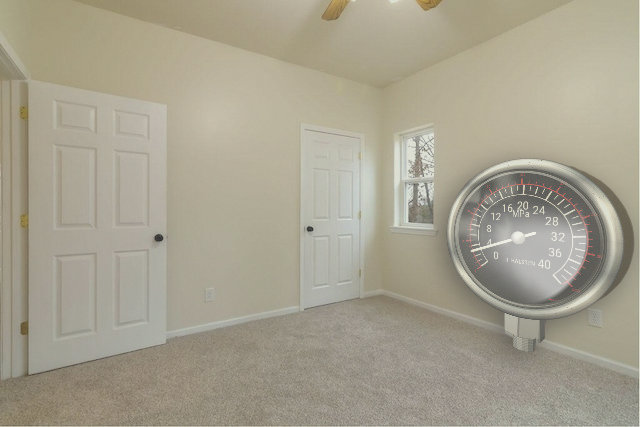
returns 3,MPa
